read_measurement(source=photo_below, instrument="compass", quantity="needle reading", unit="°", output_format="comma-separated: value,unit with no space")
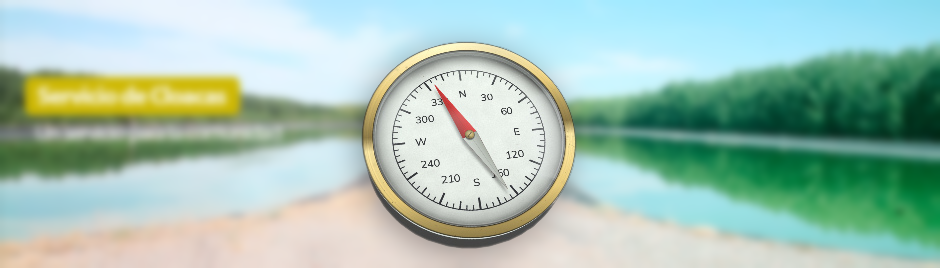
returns 335,°
